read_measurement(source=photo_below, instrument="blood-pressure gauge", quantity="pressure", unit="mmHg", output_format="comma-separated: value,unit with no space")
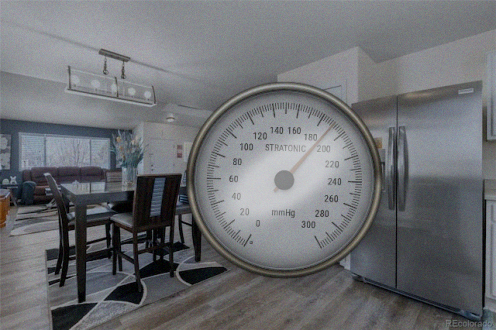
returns 190,mmHg
